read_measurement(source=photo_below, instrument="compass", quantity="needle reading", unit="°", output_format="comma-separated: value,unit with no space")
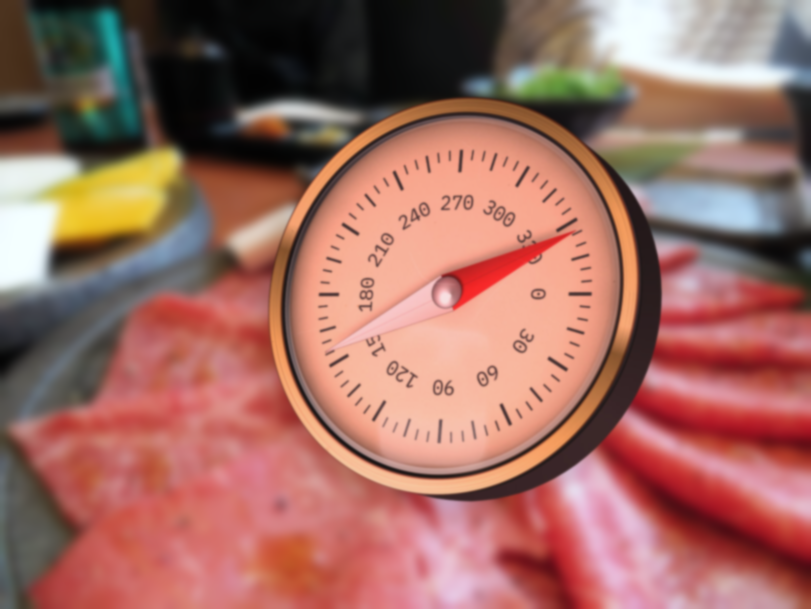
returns 335,°
